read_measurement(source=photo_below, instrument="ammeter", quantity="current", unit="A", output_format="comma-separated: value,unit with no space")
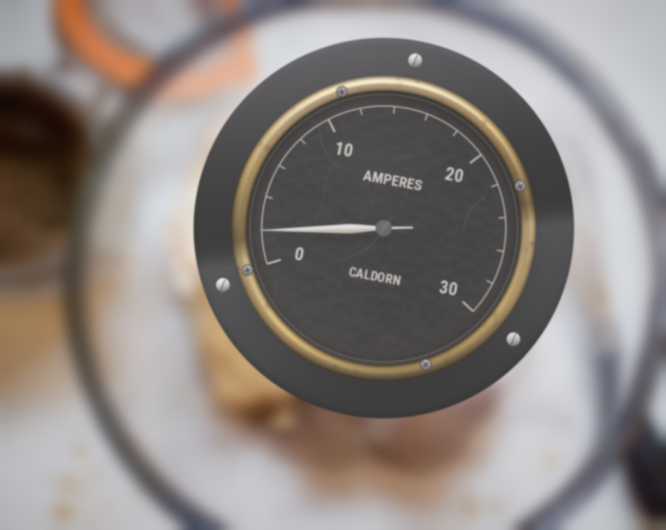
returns 2,A
